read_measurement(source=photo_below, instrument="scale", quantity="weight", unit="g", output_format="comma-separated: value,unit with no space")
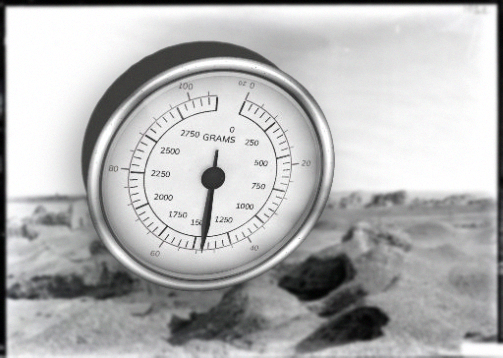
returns 1450,g
